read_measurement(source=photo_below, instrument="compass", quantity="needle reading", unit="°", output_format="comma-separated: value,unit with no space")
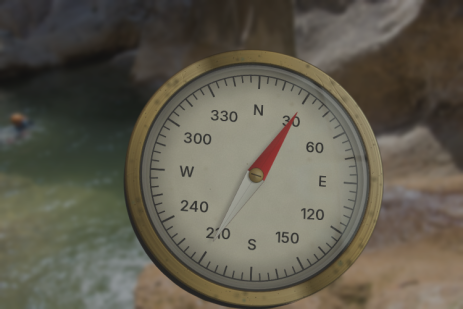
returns 30,°
